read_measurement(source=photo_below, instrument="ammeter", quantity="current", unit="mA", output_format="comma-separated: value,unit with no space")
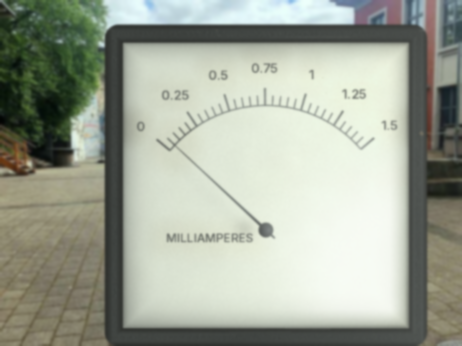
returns 0.05,mA
